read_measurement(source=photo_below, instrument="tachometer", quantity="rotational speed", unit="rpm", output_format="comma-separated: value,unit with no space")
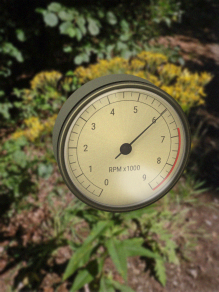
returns 6000,rpm
